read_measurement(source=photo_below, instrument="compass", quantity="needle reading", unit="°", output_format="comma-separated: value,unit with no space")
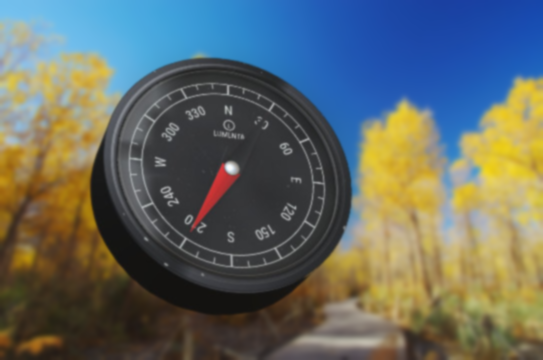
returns 210,°
